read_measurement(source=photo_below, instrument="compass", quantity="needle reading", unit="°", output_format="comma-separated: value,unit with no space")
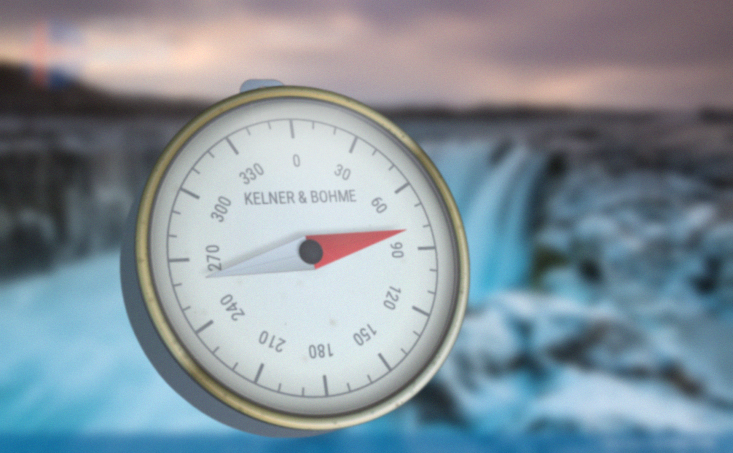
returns 80,°
